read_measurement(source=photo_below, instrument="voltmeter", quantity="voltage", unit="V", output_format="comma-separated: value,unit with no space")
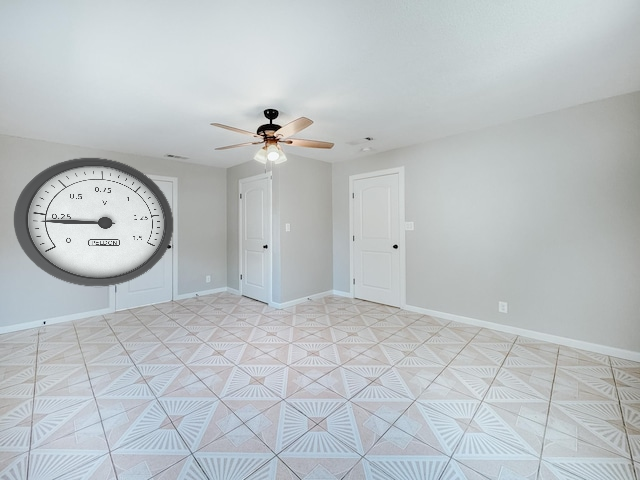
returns 0.2,V
